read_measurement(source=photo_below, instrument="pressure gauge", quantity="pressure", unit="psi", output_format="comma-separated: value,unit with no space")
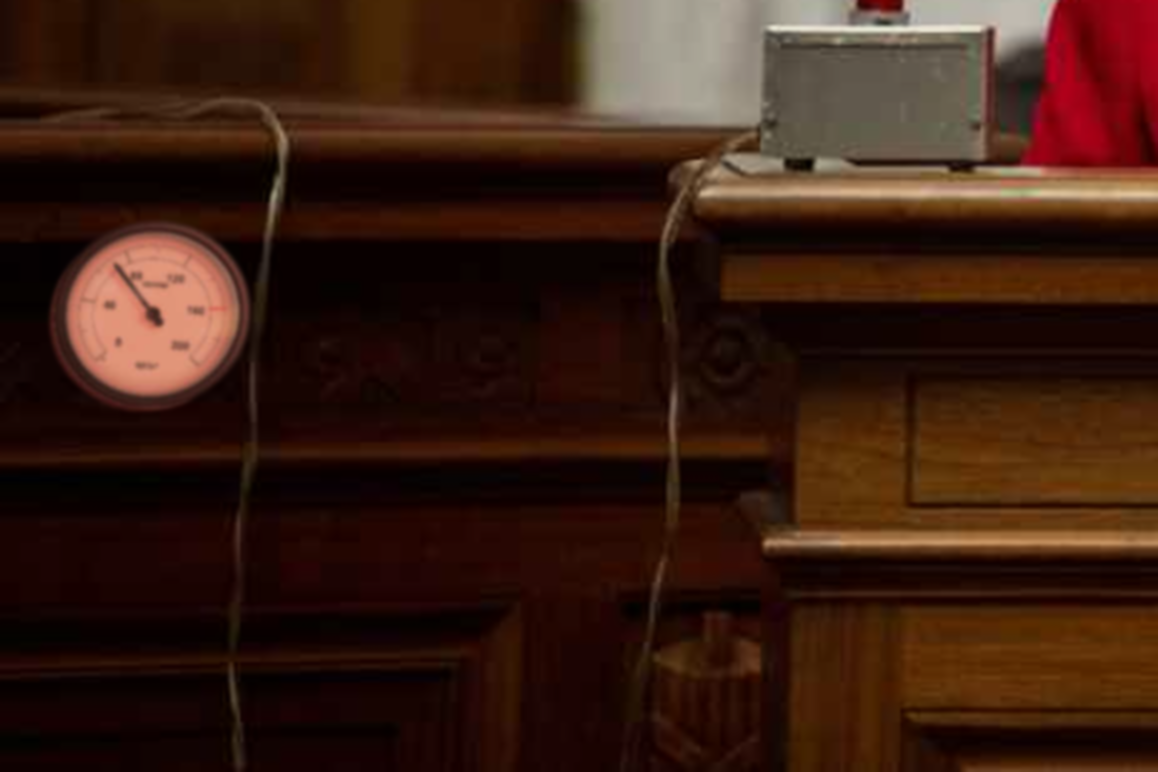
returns 70,psi
